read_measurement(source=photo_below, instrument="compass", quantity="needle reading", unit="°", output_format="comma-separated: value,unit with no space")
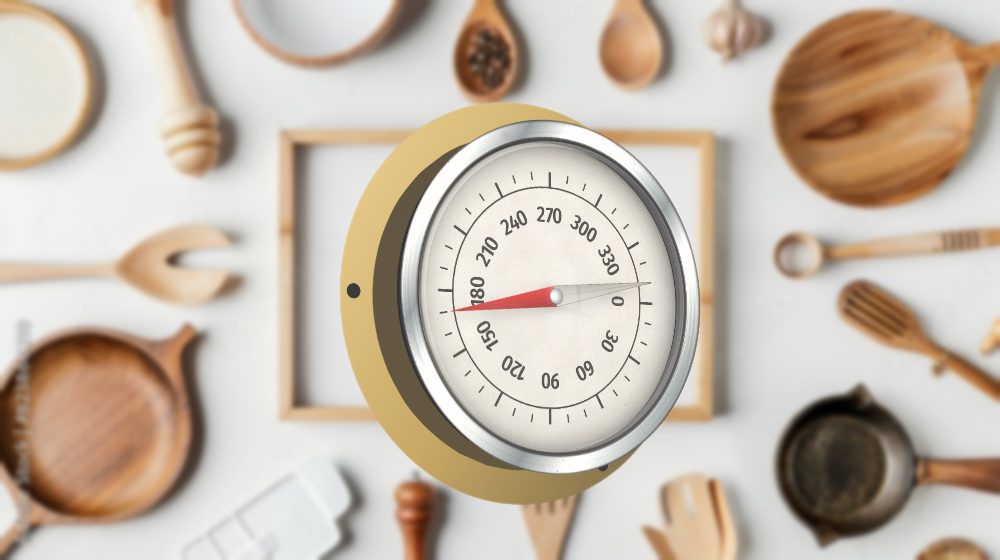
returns 170,°
